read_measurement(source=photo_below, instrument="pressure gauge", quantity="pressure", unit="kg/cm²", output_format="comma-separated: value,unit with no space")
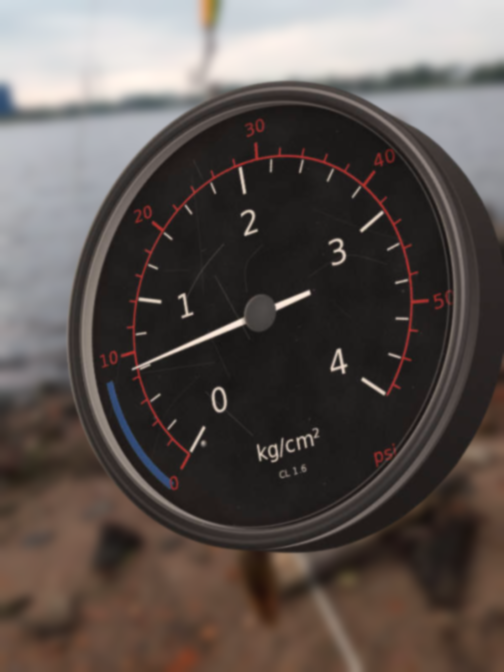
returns 0.6,kg/cm²
